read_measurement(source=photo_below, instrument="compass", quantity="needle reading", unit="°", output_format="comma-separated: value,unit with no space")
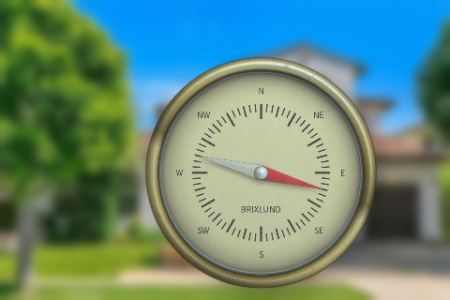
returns 105,°
